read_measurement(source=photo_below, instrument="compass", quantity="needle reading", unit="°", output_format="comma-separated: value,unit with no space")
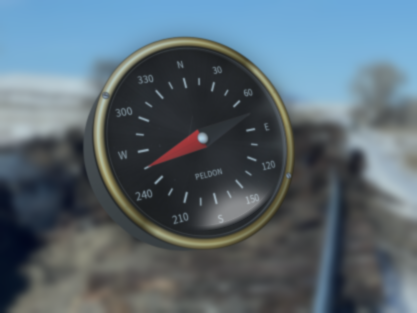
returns 255,°
